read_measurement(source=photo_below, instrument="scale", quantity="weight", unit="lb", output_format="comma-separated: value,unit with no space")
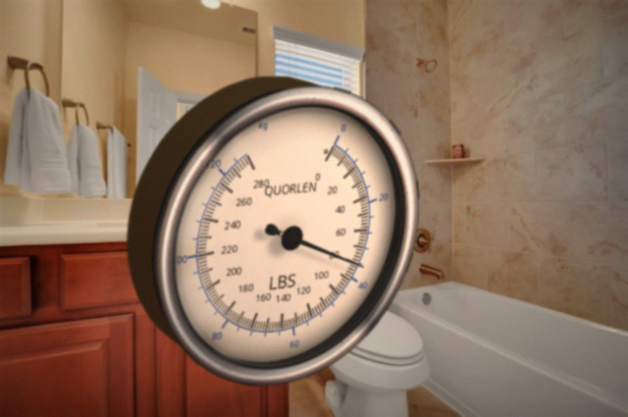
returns 80,lb
